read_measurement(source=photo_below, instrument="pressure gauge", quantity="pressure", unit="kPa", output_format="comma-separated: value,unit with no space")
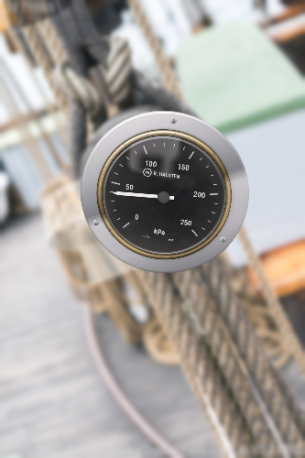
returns 40,kPa
